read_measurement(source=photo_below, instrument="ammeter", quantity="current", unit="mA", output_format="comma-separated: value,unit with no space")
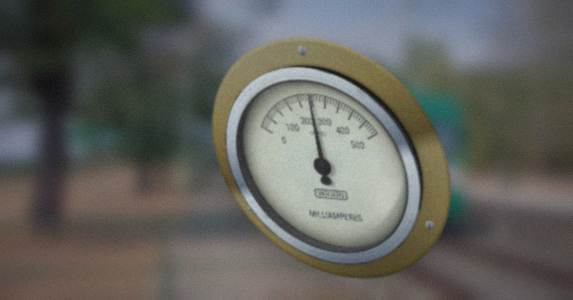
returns 250,mA
